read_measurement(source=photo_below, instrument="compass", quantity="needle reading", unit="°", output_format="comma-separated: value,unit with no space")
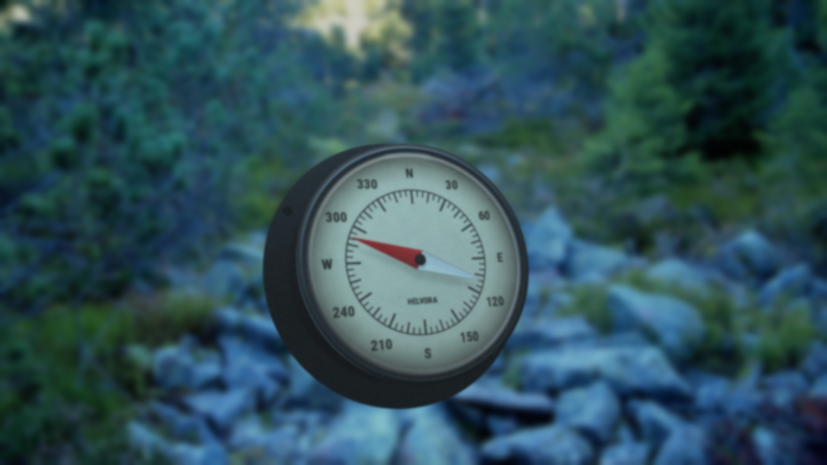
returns 290,°
